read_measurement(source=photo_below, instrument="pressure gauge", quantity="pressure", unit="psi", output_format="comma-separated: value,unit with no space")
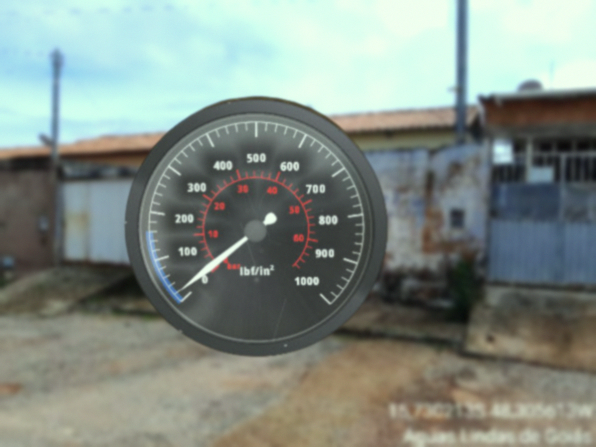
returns 20,psi
